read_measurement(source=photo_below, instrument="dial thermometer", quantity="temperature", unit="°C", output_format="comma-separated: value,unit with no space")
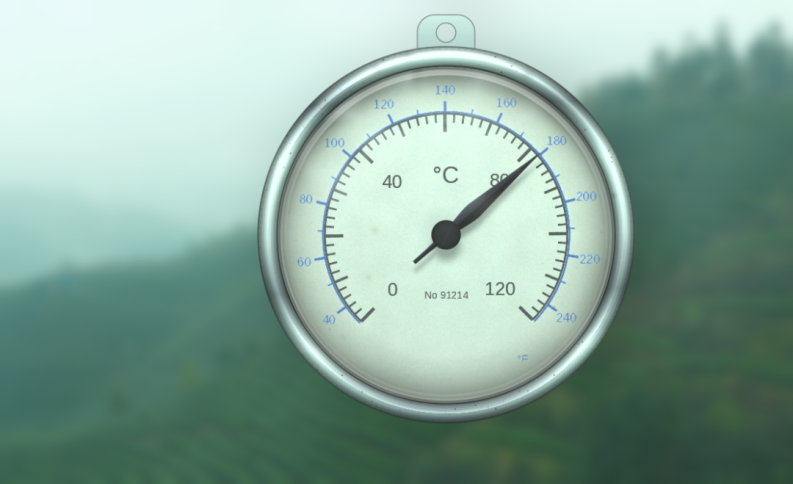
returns 82,°C
